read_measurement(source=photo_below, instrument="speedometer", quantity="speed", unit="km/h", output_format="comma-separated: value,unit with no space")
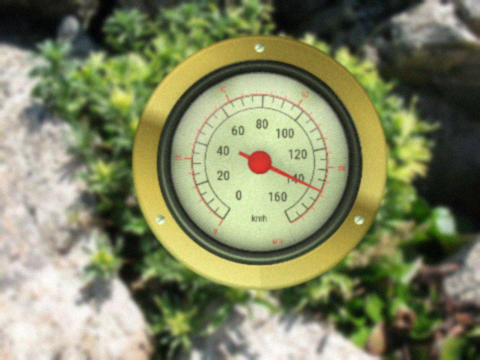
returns 140,km/h
